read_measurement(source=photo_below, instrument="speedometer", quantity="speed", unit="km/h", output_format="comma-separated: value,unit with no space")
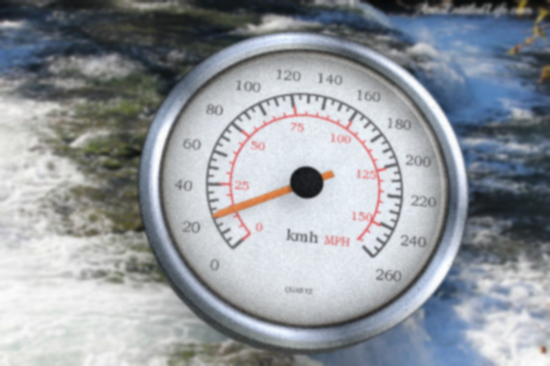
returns 20,km/h
